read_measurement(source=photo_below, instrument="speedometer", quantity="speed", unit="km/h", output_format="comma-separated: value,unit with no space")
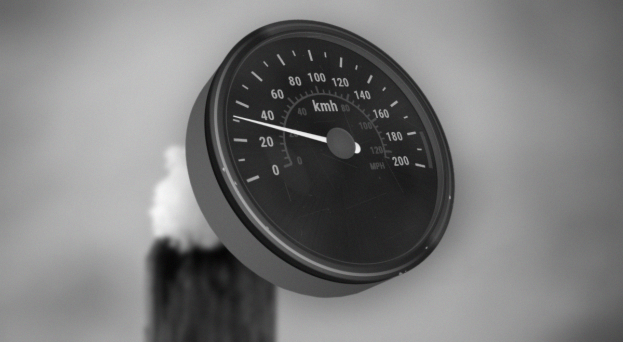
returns 30,km/h
